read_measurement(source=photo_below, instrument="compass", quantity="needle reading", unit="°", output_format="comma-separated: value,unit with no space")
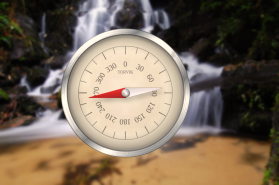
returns 262.5,°
